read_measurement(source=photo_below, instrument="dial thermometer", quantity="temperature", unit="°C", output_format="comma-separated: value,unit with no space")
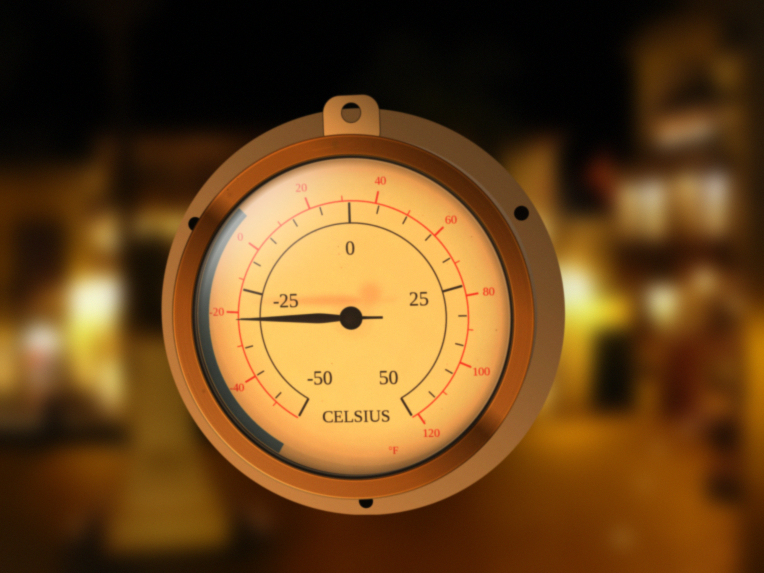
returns -30,°C
